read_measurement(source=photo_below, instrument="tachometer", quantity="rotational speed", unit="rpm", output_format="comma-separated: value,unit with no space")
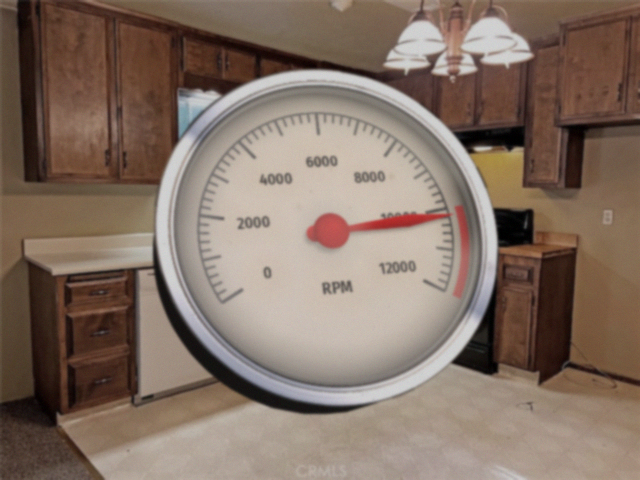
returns 10200,rpm
